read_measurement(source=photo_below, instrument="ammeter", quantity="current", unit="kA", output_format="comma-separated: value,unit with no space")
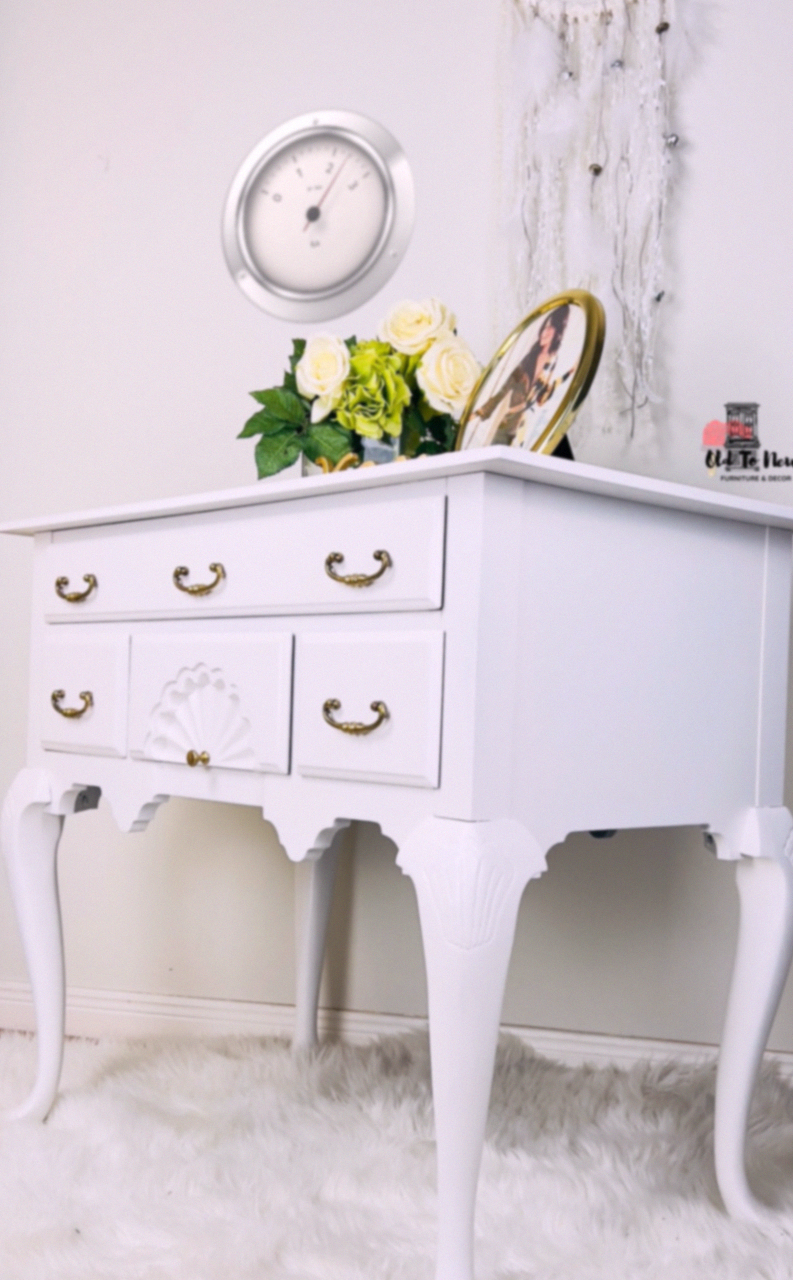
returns 2.4,kA
